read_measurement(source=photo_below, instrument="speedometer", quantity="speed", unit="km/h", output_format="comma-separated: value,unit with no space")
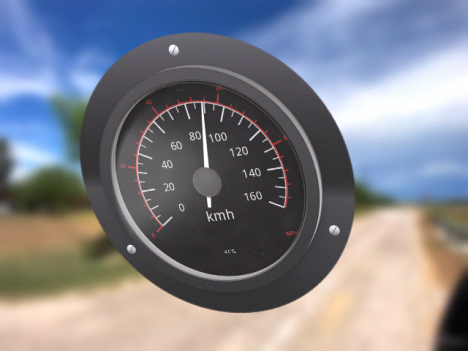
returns 90,km/h
